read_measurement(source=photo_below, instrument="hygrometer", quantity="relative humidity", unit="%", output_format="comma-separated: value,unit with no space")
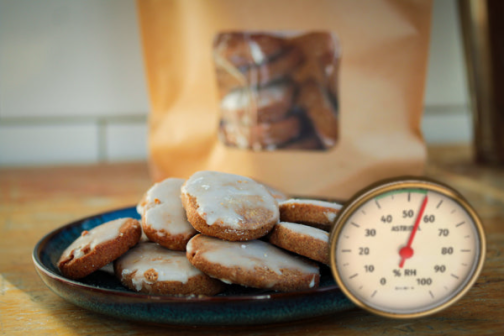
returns 55,%
